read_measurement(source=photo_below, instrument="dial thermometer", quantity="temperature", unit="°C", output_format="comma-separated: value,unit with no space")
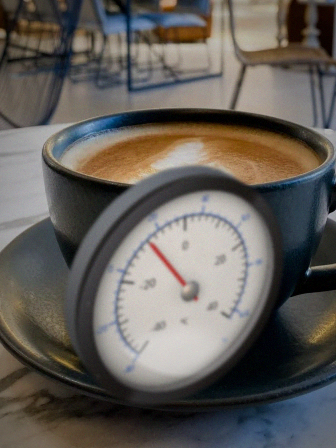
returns -10,°C
